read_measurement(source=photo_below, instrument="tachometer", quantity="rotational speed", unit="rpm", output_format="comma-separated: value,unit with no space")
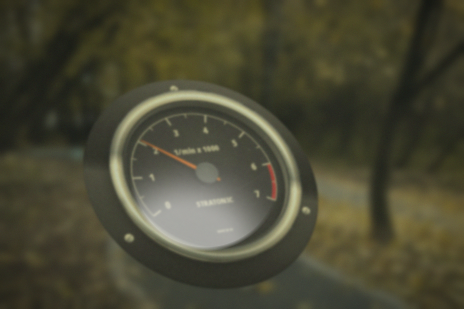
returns 2000,rpm
